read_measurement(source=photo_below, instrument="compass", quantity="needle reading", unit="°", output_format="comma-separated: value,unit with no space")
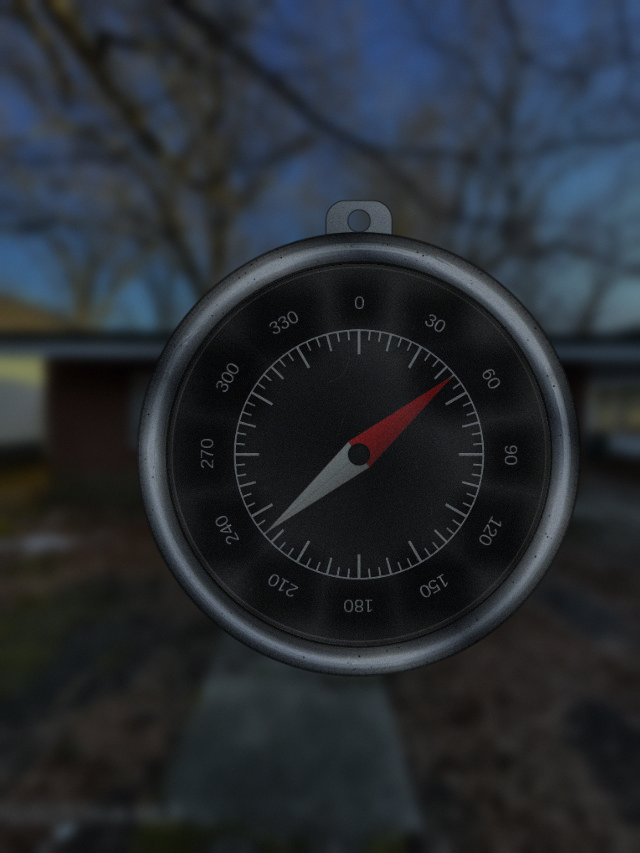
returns 50,°
